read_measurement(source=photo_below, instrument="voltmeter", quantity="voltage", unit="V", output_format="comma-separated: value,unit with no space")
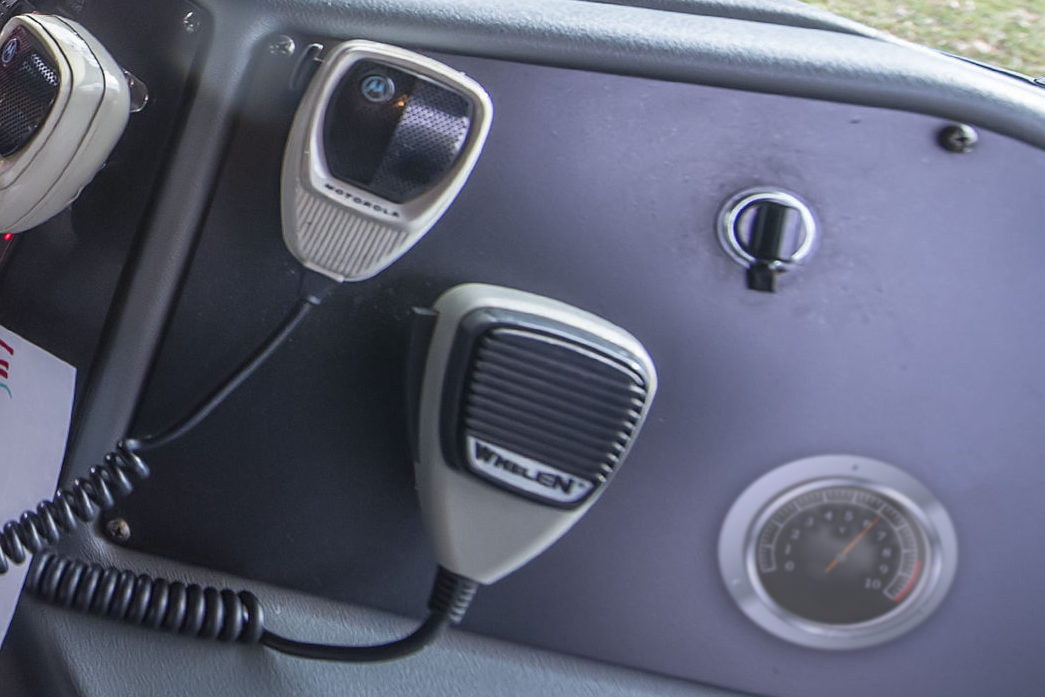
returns 6,V
